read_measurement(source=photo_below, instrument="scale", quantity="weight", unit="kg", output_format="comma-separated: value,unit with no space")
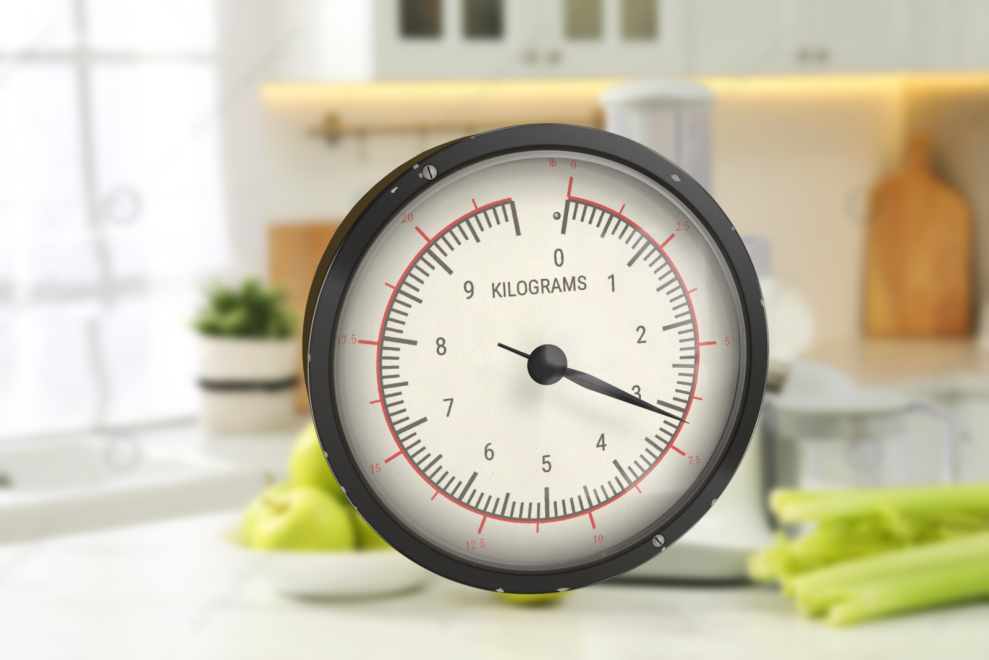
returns 3.1,kg
